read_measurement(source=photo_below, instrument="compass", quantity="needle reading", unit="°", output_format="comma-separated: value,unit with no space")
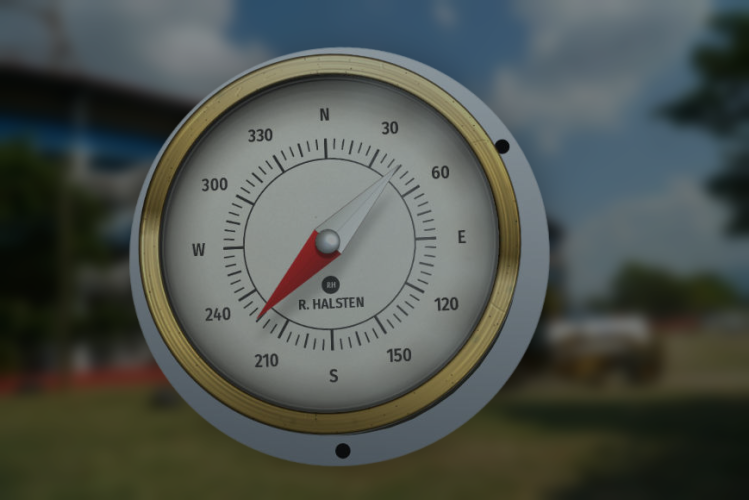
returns 225,°
